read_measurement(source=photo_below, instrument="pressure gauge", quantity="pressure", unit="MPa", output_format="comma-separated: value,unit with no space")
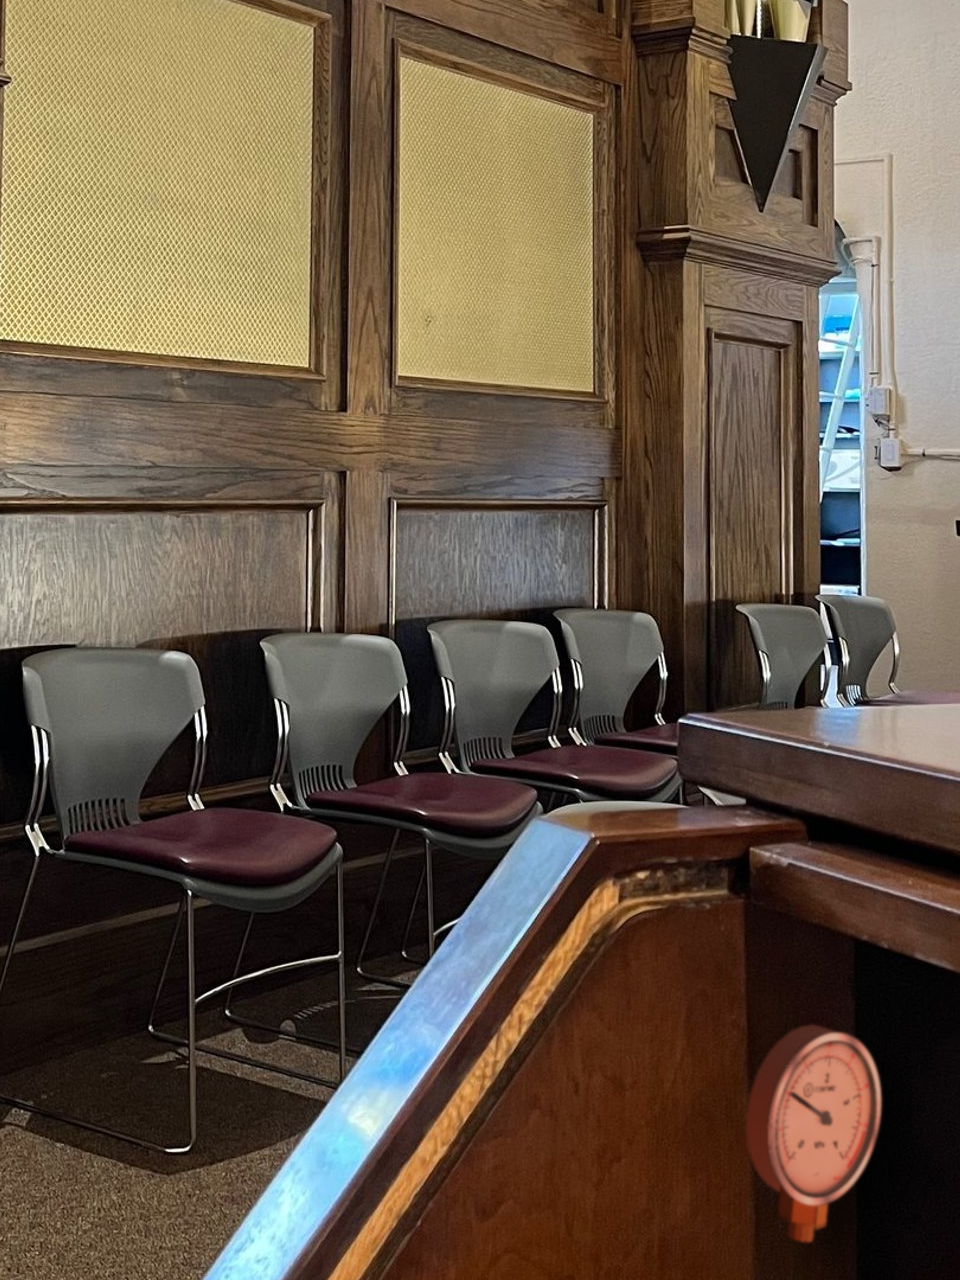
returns 1,MPa
